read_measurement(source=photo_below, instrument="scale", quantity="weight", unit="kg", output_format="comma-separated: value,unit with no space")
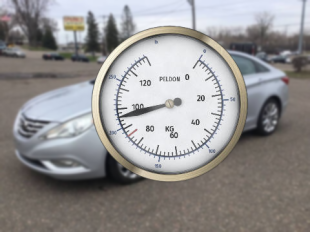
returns 96,kg
